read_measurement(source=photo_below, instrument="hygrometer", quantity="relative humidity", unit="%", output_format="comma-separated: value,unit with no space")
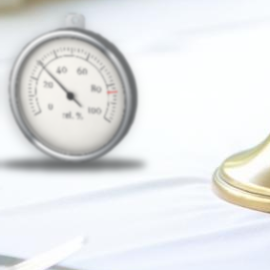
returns 30,%
